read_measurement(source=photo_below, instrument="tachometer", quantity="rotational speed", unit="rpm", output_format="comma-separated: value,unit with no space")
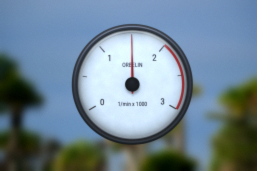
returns 1500,rpm
